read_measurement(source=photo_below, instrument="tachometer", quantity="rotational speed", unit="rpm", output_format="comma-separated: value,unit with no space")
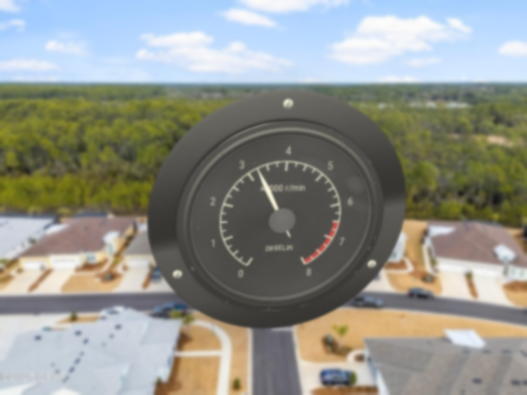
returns 3250,rpm
